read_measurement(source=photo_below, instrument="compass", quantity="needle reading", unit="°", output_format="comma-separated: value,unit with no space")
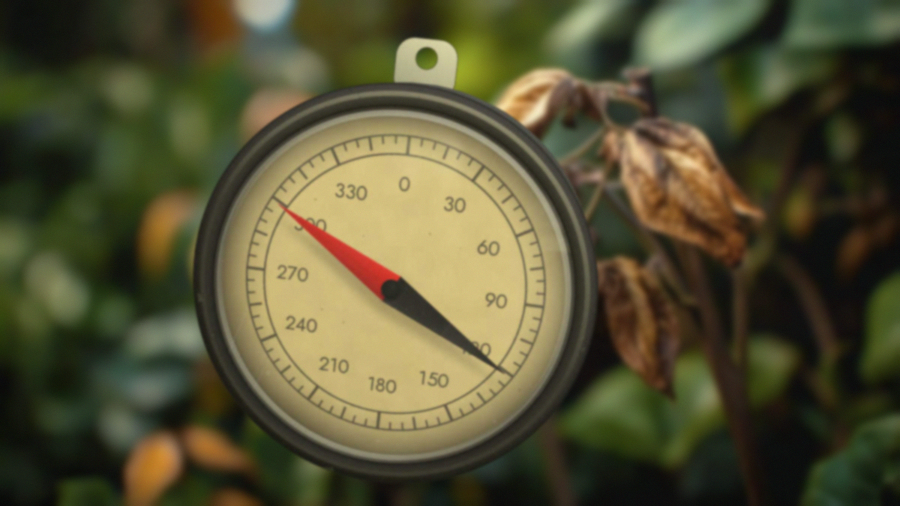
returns 300,°
